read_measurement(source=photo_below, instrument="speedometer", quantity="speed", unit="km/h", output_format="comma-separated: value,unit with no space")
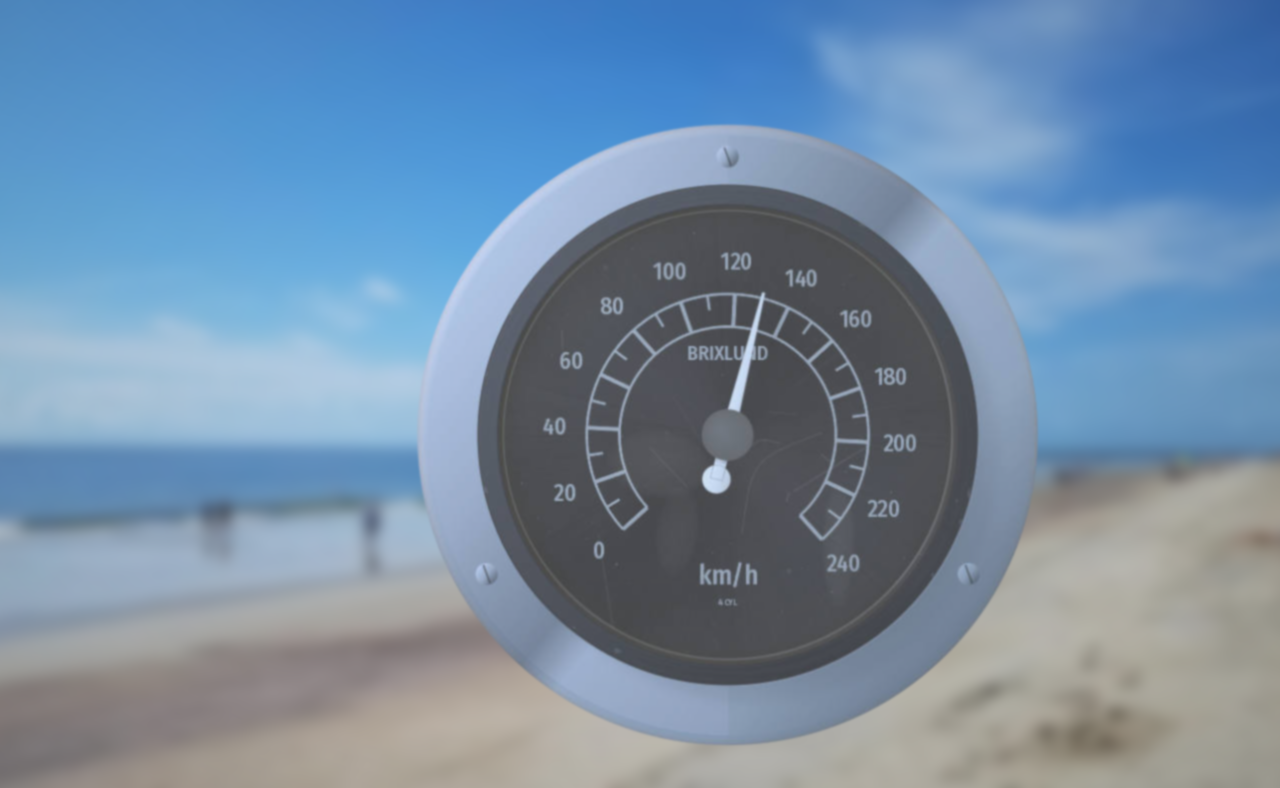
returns 130,km/h
